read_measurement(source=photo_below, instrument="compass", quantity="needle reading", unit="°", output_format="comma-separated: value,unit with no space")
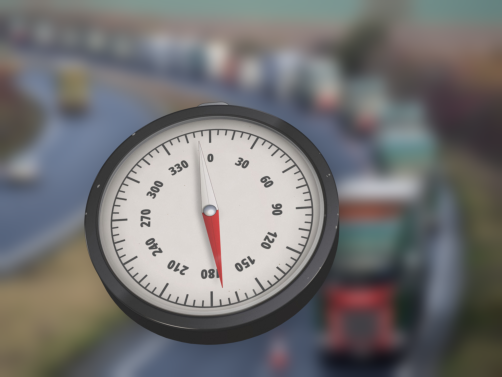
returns 172.5,°
